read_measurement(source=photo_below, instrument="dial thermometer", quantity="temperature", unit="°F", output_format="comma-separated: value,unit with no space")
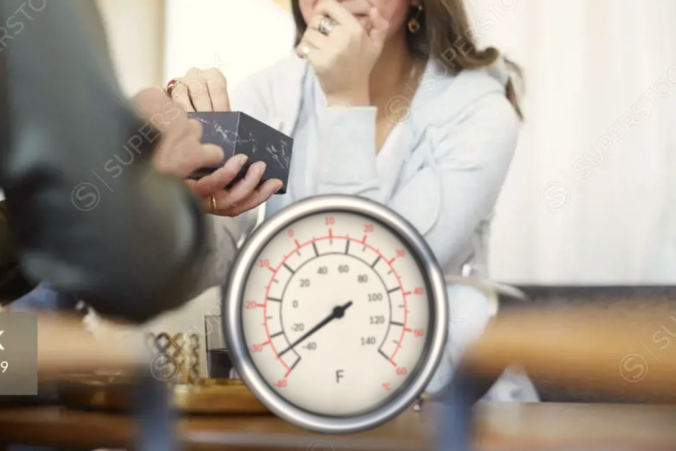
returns -30,°F
